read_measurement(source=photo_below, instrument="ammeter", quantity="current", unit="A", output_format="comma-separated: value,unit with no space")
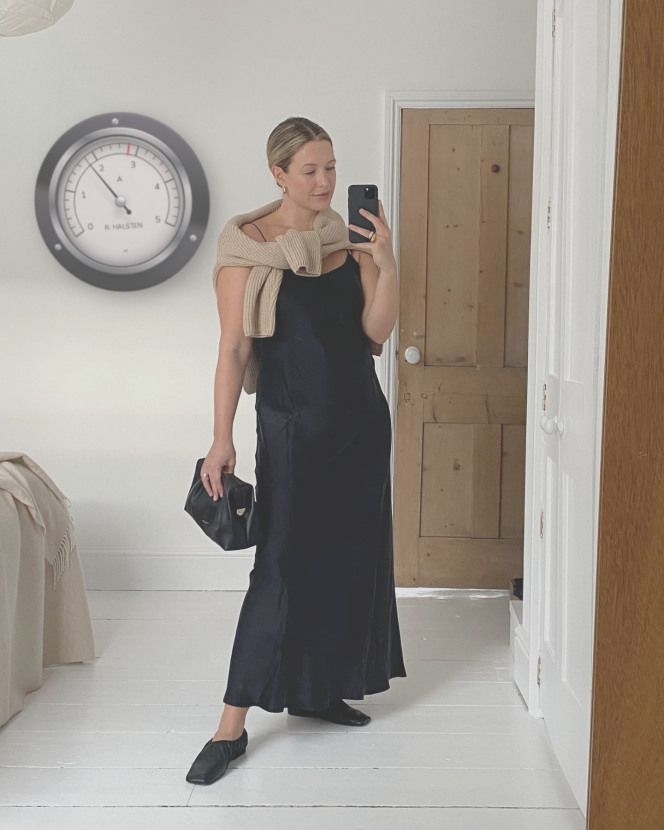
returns 1.8,A
